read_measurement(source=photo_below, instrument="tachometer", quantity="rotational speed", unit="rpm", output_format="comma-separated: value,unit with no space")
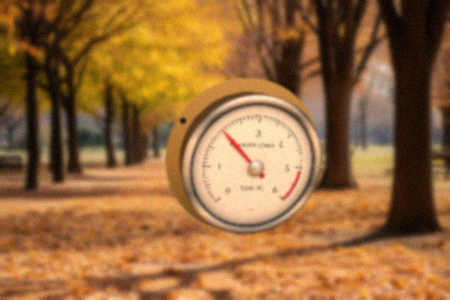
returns 2000,rpm
